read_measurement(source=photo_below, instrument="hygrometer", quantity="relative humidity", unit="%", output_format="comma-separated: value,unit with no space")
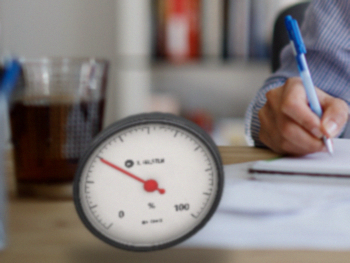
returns 30,%
